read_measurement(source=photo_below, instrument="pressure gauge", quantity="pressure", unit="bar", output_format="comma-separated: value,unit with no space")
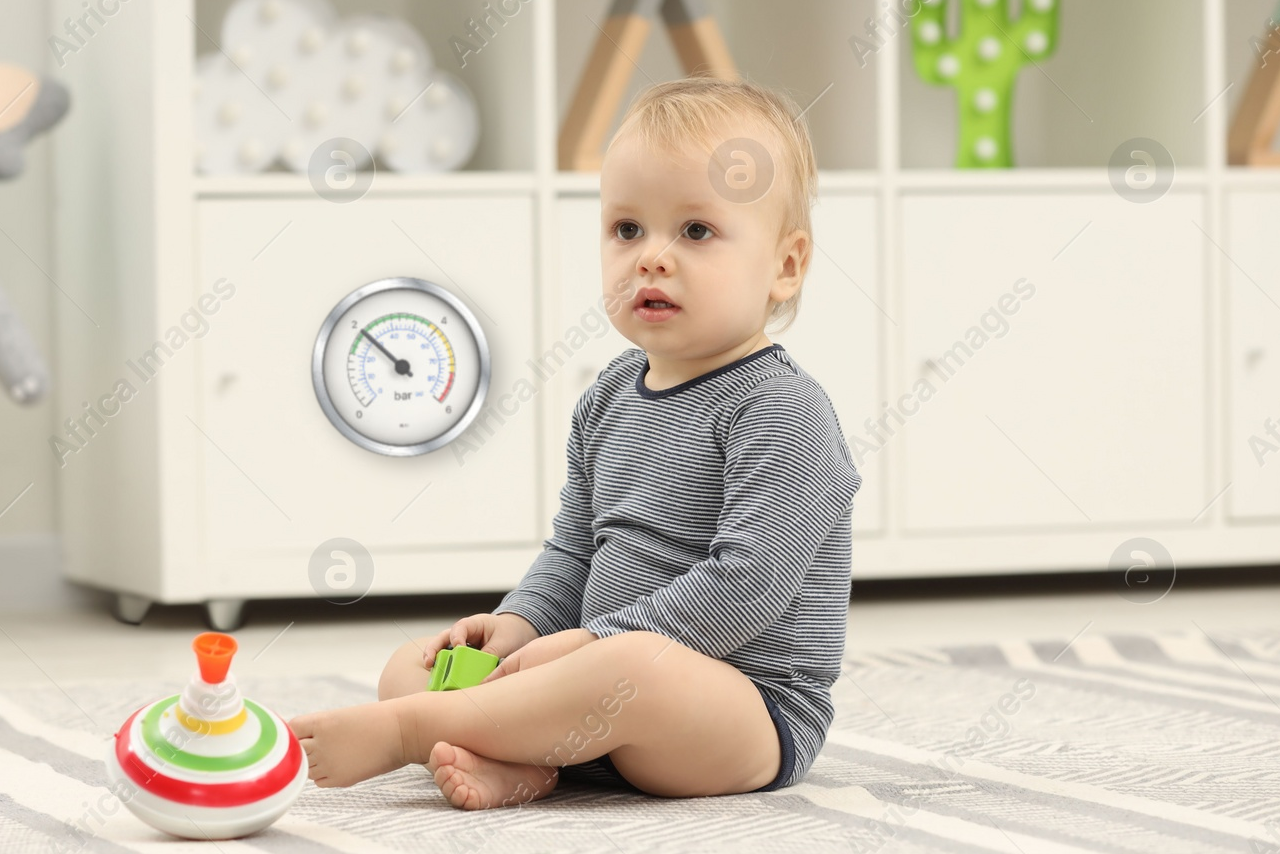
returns 2,bar
